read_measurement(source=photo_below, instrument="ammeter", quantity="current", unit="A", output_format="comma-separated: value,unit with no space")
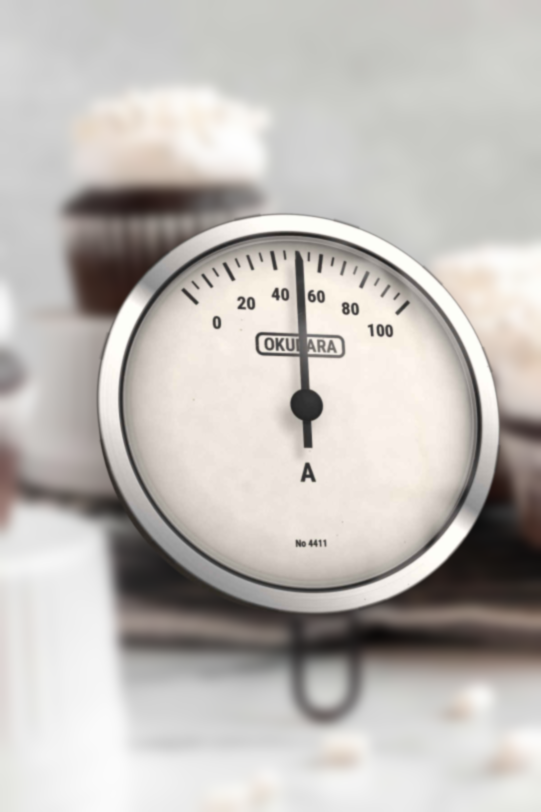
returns 50,A
